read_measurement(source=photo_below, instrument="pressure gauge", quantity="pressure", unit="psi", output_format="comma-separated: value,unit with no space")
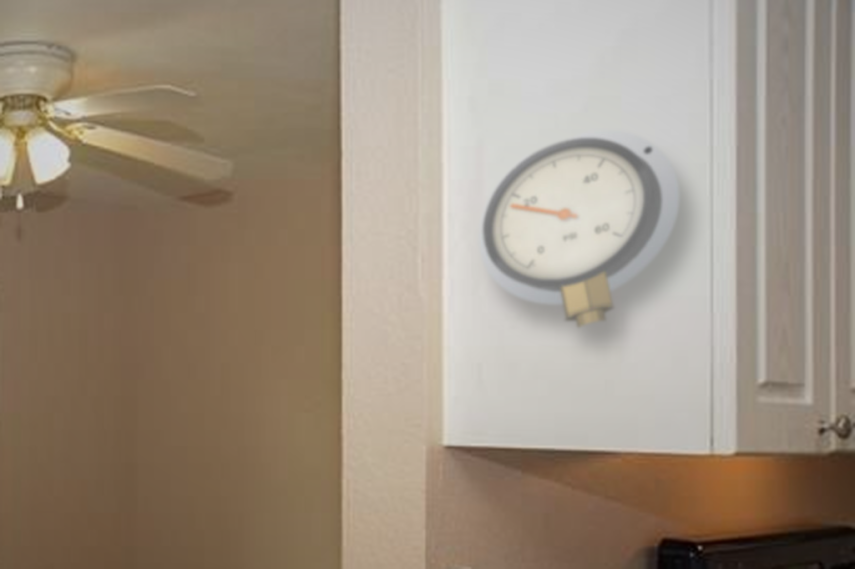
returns 17.5,psi
